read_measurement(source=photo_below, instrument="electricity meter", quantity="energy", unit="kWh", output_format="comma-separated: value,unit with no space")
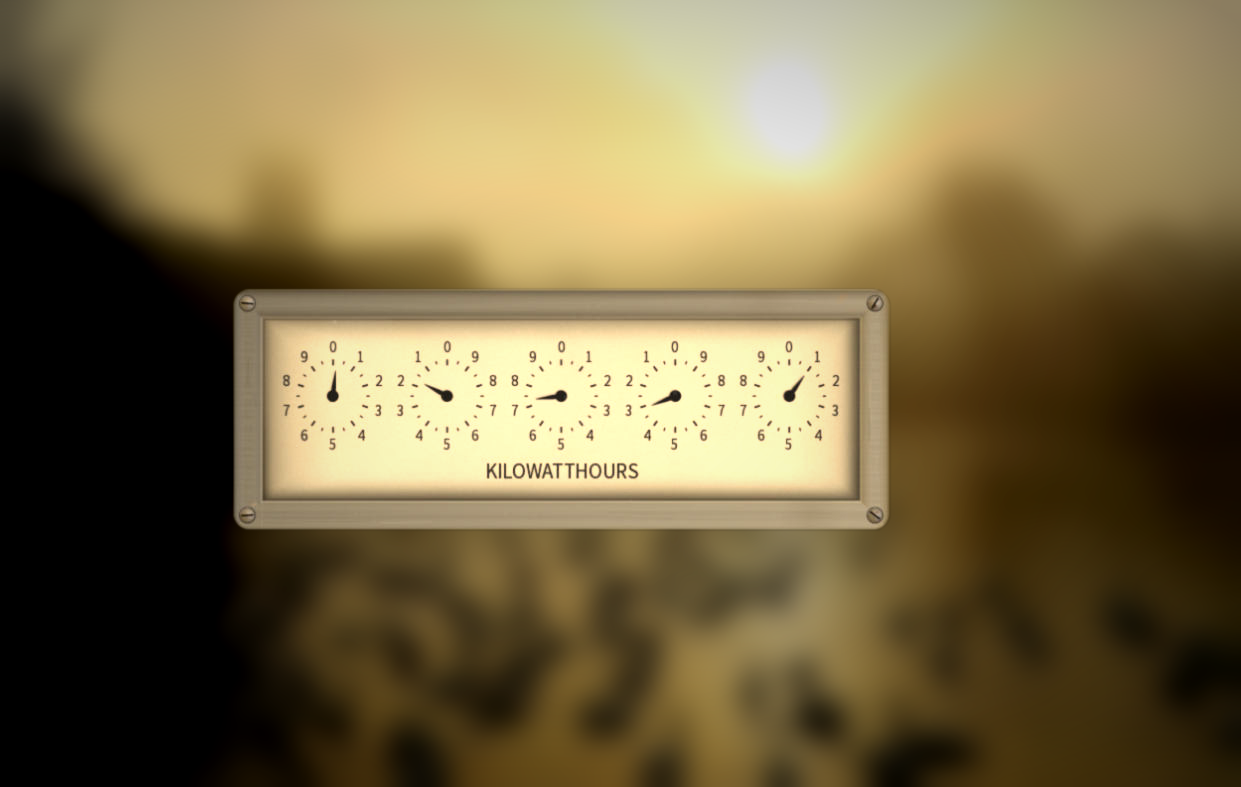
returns 1731,kWh
